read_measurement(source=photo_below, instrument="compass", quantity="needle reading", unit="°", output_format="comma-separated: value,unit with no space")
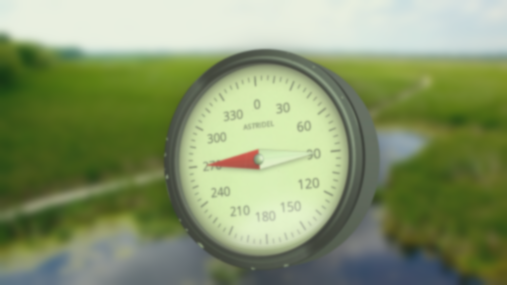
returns 270,°
